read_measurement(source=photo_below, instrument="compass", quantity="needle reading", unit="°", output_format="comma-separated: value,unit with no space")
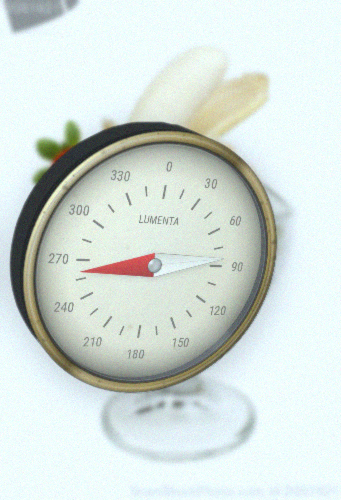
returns 262.5,°
